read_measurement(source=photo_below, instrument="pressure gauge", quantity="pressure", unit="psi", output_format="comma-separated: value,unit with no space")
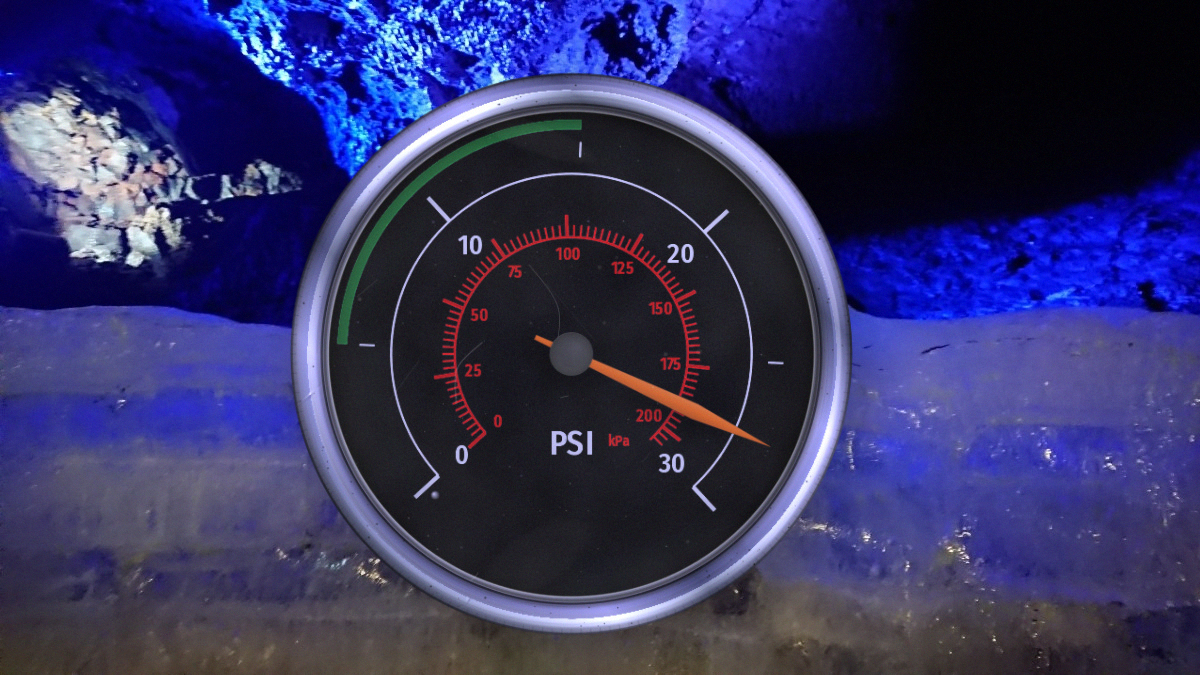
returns 27.5,psi
